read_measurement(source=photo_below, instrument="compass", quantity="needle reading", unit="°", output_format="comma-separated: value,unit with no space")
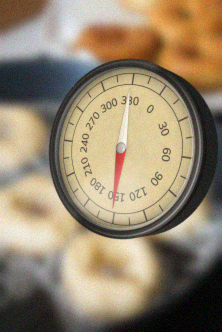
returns 150,°
